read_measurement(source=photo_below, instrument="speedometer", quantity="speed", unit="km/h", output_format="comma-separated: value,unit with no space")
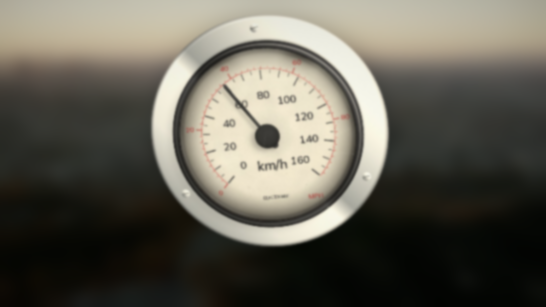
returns 60,km/h
